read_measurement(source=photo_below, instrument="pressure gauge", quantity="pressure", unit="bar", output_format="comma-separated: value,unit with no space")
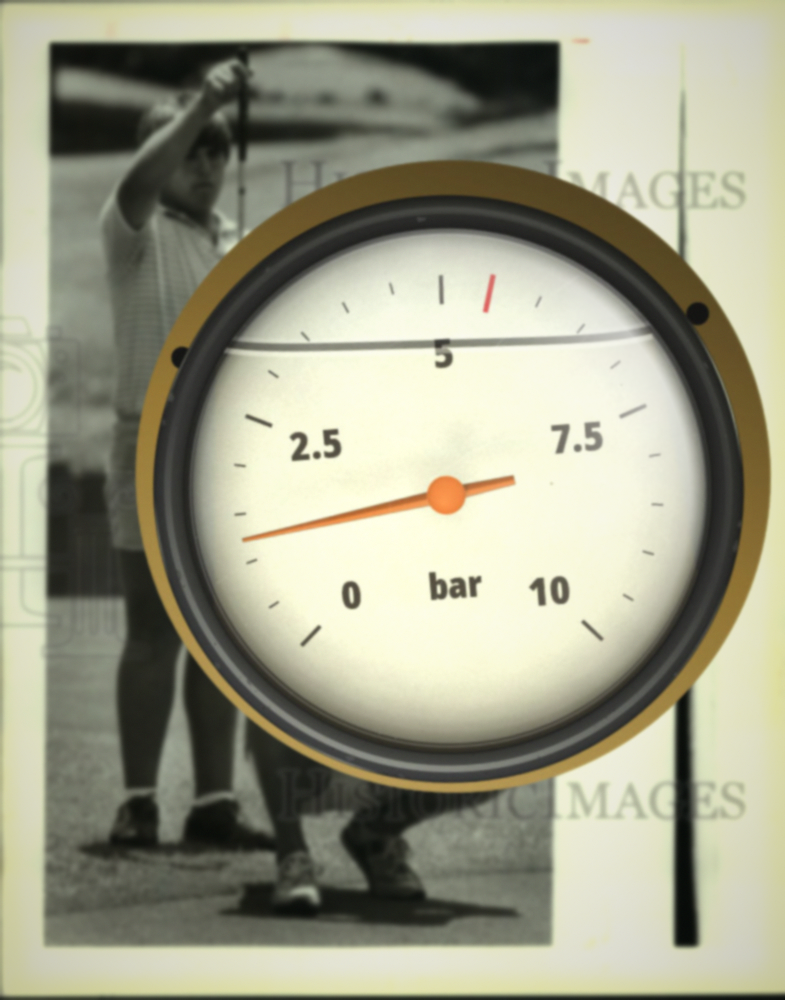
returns 1.25,bar
